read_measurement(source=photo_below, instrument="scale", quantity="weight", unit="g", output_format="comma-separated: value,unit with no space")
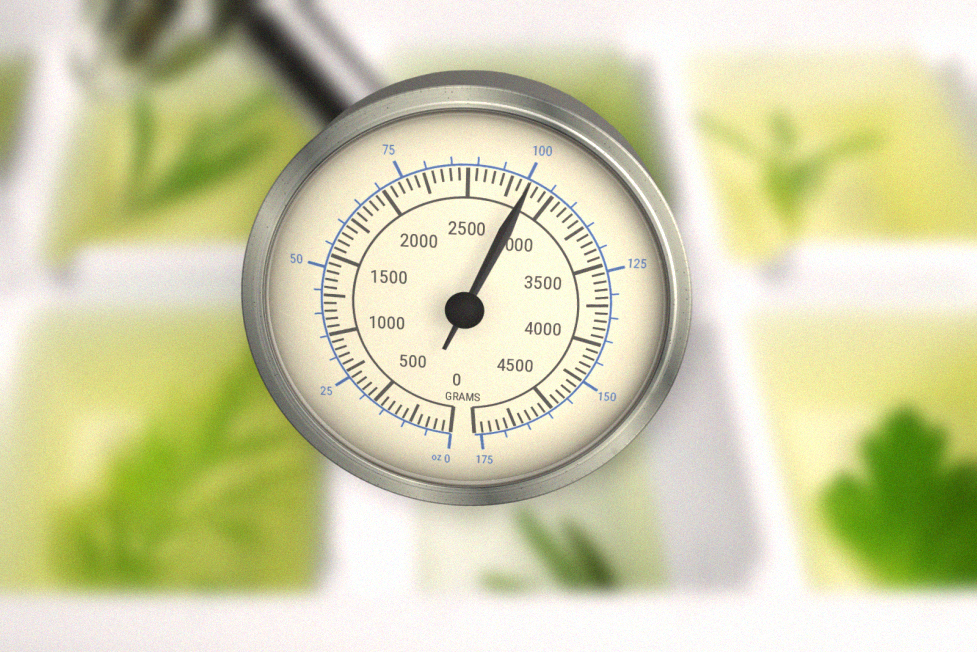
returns 2850,g
